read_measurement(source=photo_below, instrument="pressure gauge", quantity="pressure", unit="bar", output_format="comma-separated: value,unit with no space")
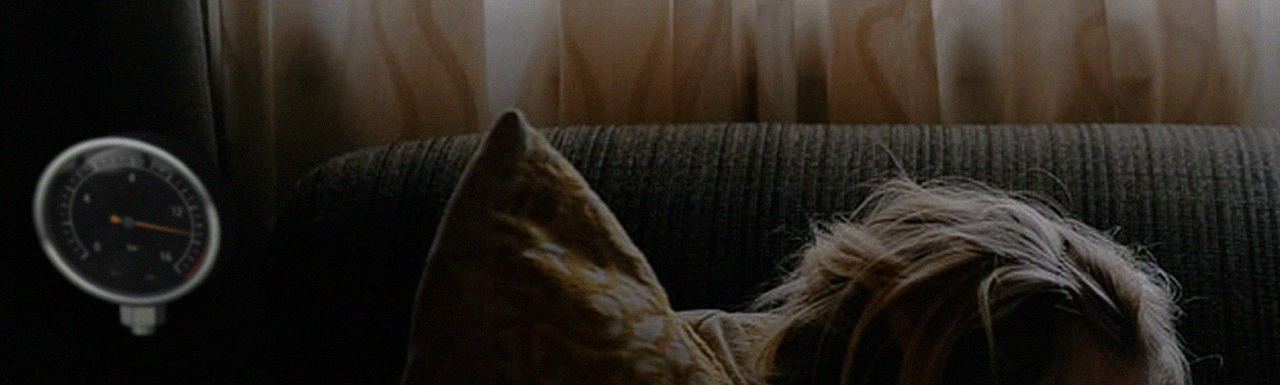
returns 13.5,bar
